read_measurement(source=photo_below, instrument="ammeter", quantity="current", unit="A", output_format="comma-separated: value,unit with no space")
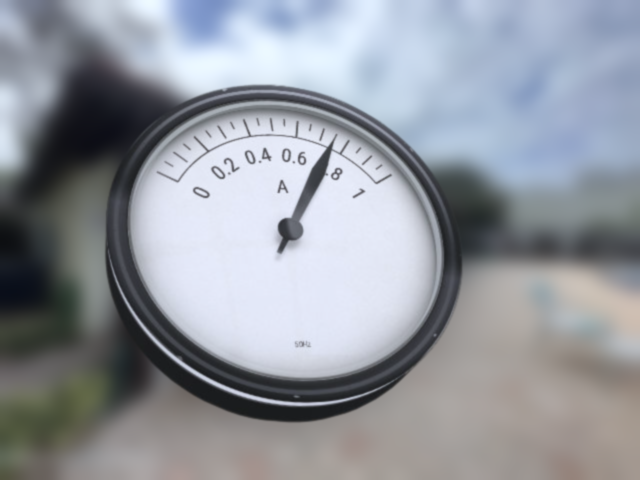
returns 0.75,A
